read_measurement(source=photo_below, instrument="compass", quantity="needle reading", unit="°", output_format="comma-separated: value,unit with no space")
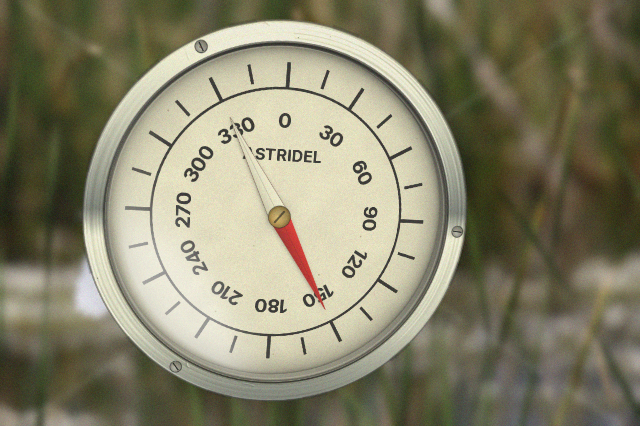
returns 150,°
